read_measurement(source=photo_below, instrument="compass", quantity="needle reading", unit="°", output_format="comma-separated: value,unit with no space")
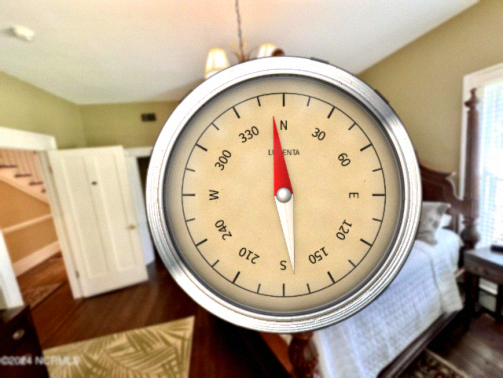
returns 352.5,°
